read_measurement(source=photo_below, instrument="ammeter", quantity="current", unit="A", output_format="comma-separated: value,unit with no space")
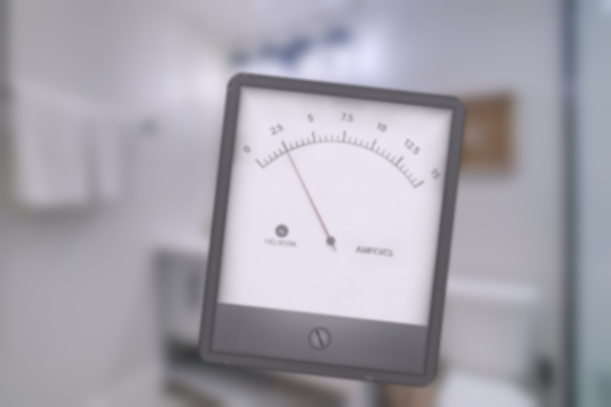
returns 2.5,A
